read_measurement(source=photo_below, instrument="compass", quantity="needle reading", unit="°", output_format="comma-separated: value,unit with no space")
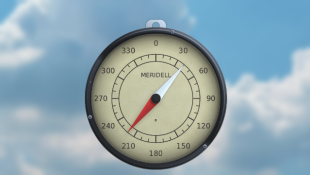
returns 220,°
